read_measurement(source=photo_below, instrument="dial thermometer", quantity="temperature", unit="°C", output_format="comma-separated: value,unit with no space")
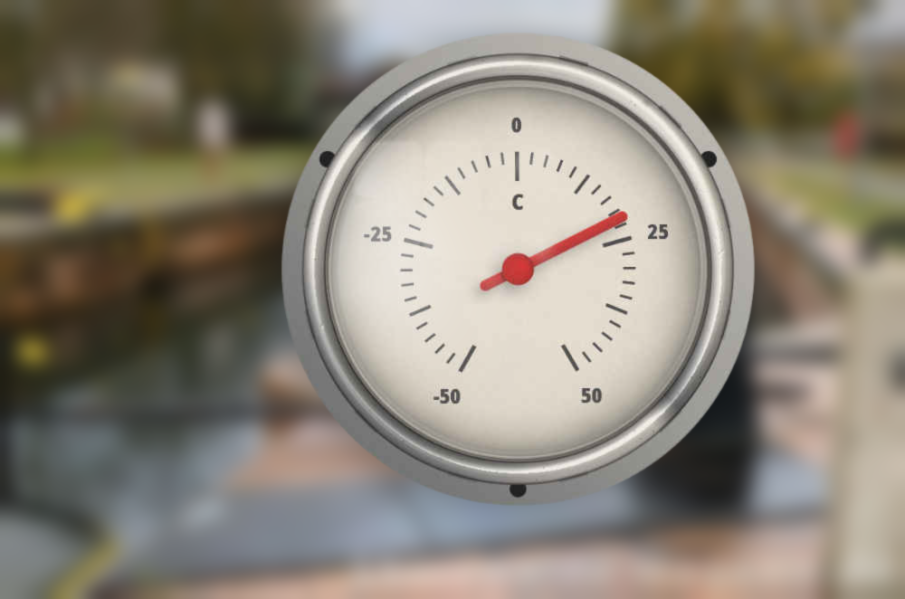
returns 21.25,°C
